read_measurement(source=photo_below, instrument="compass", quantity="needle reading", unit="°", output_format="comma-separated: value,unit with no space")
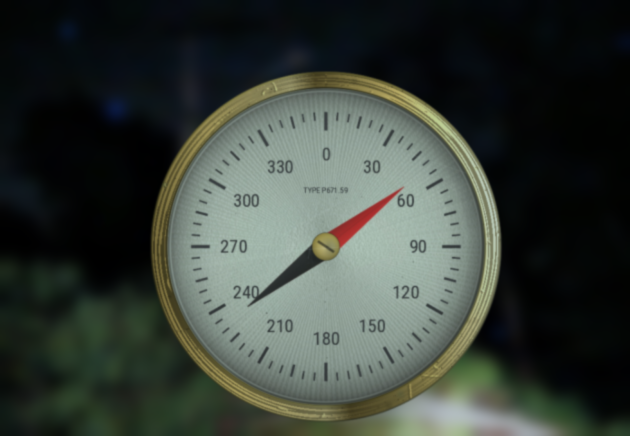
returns 52.5,°
